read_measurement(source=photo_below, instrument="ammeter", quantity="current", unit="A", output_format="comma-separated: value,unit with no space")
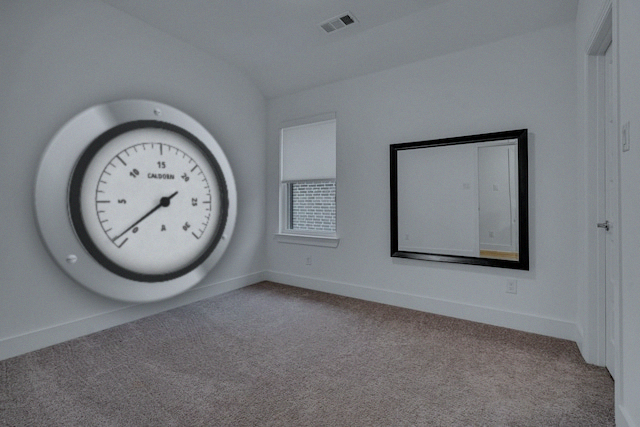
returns 1,A
